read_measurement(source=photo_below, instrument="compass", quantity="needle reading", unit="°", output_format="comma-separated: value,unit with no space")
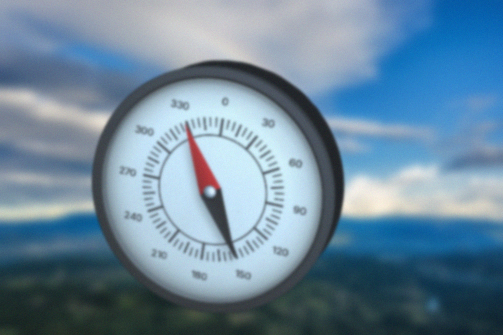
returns 330,°
